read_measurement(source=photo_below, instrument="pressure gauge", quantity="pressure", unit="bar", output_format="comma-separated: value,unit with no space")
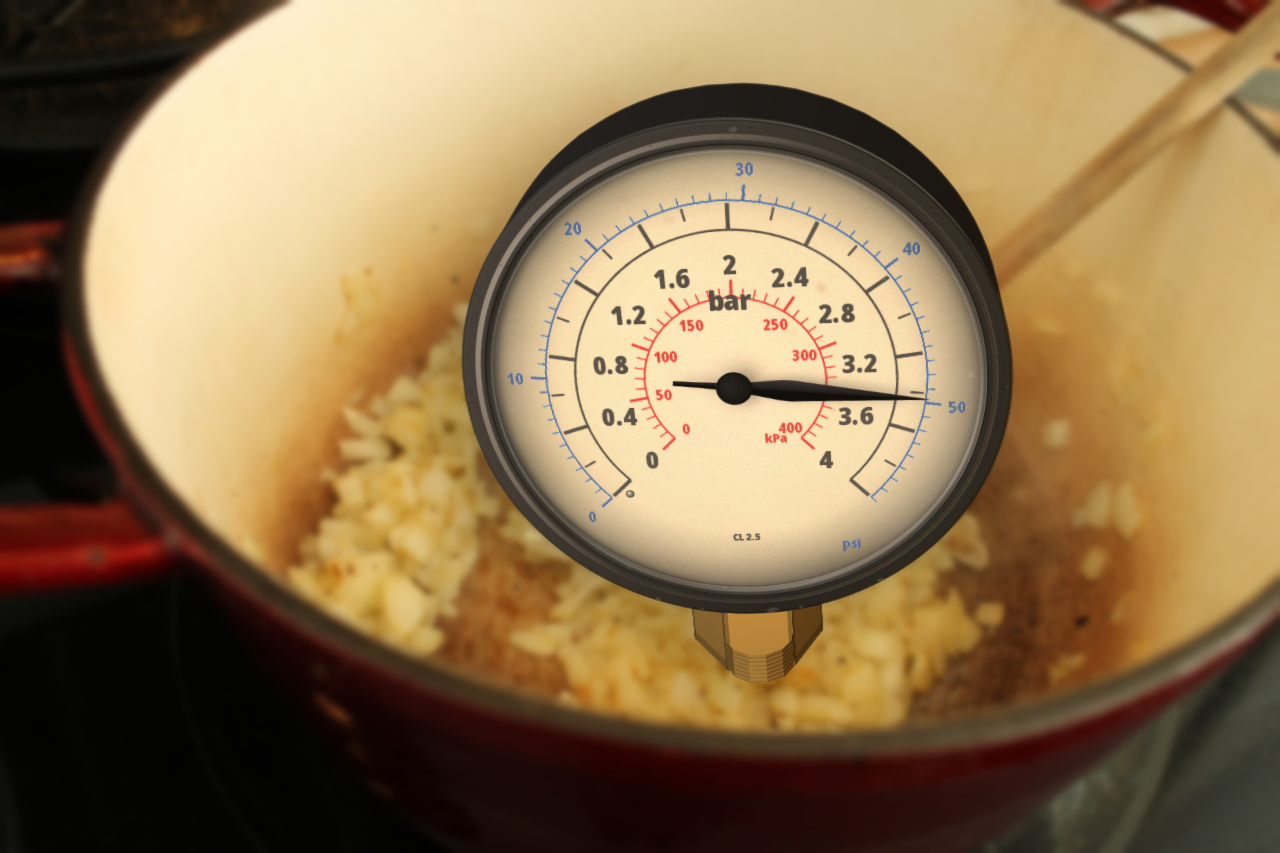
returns 3.4,bar
